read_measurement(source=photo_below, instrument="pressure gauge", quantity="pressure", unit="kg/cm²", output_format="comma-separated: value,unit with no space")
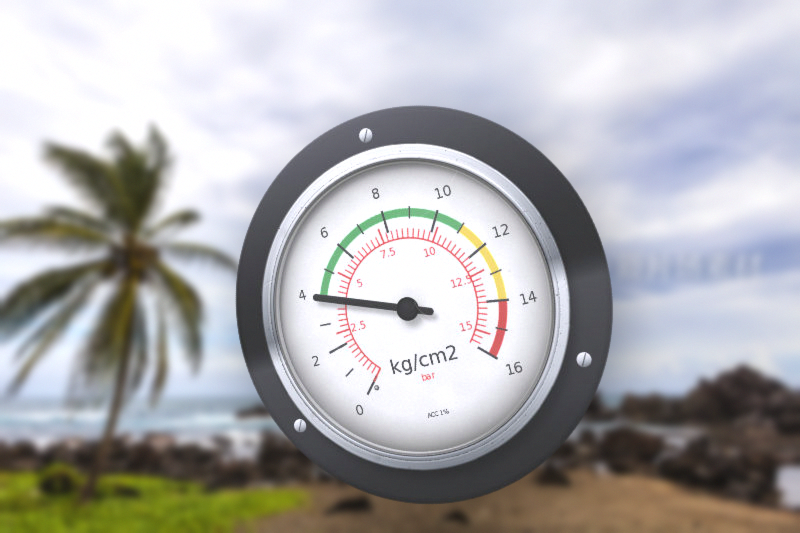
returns 4,kg/cm²
